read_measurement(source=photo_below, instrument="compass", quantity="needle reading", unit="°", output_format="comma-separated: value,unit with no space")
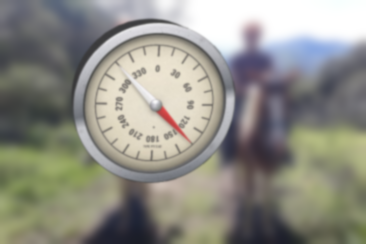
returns 135,°
